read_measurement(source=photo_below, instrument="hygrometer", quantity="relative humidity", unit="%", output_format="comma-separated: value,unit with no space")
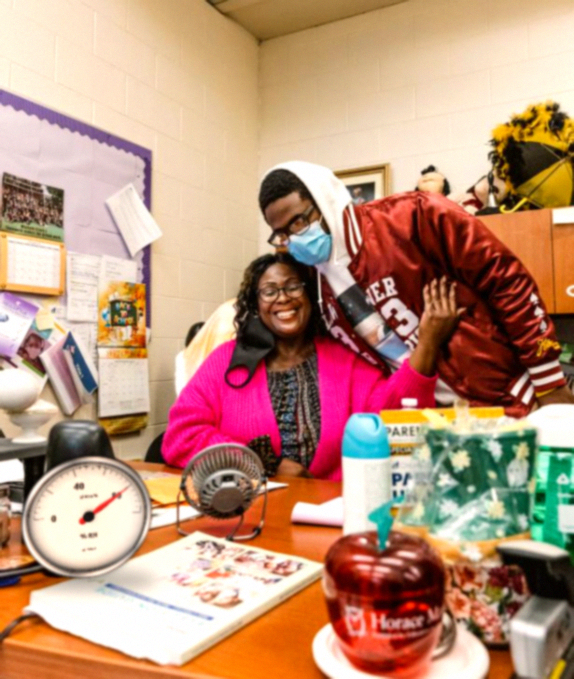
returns 80,%
